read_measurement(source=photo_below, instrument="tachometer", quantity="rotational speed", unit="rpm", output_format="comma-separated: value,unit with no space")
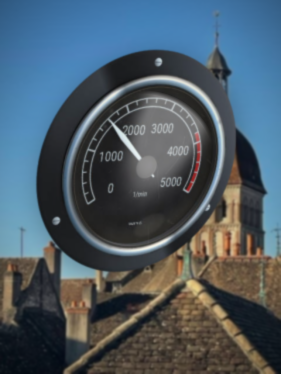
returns 1600,rpm
